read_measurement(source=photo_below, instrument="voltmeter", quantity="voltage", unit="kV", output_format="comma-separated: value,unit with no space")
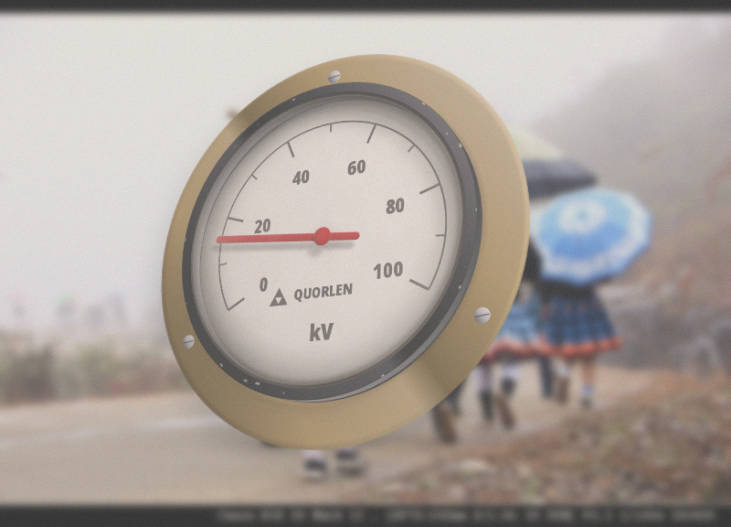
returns 15,kV
